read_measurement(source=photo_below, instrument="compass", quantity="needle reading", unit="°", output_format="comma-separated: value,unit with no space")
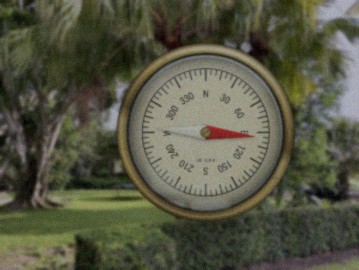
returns 95,°
